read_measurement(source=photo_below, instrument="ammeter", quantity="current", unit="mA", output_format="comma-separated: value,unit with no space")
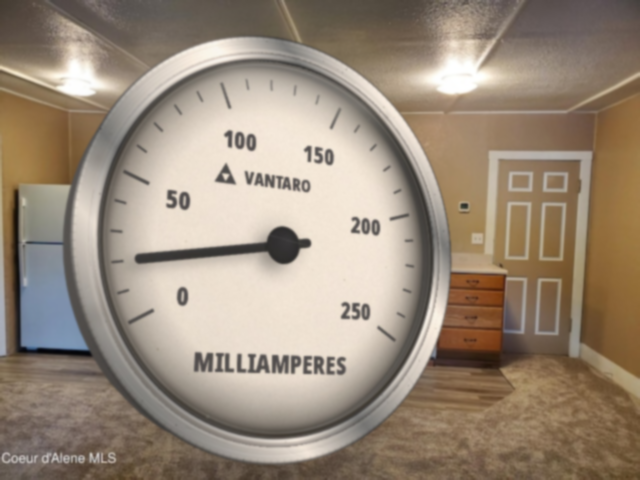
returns 20,mA
